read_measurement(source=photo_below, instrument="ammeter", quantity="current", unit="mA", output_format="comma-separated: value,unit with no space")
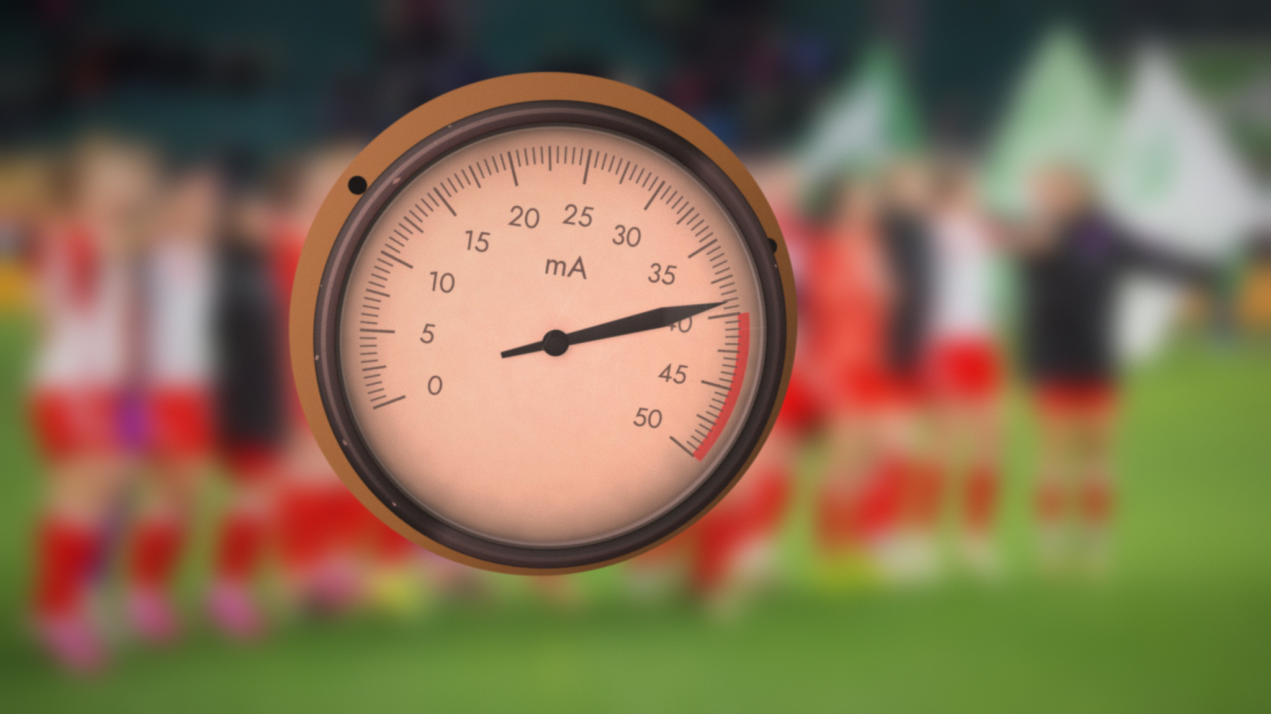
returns 39,mA
